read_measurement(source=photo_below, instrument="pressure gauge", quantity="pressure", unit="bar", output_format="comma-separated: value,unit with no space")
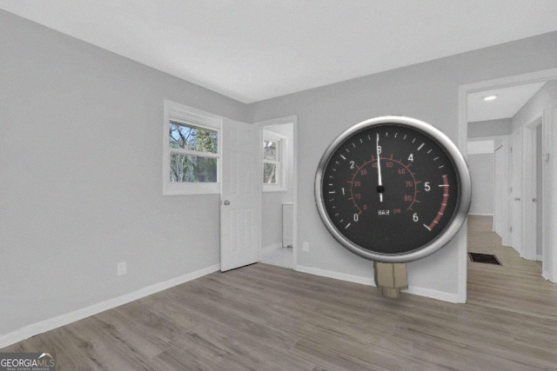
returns 3,bar
